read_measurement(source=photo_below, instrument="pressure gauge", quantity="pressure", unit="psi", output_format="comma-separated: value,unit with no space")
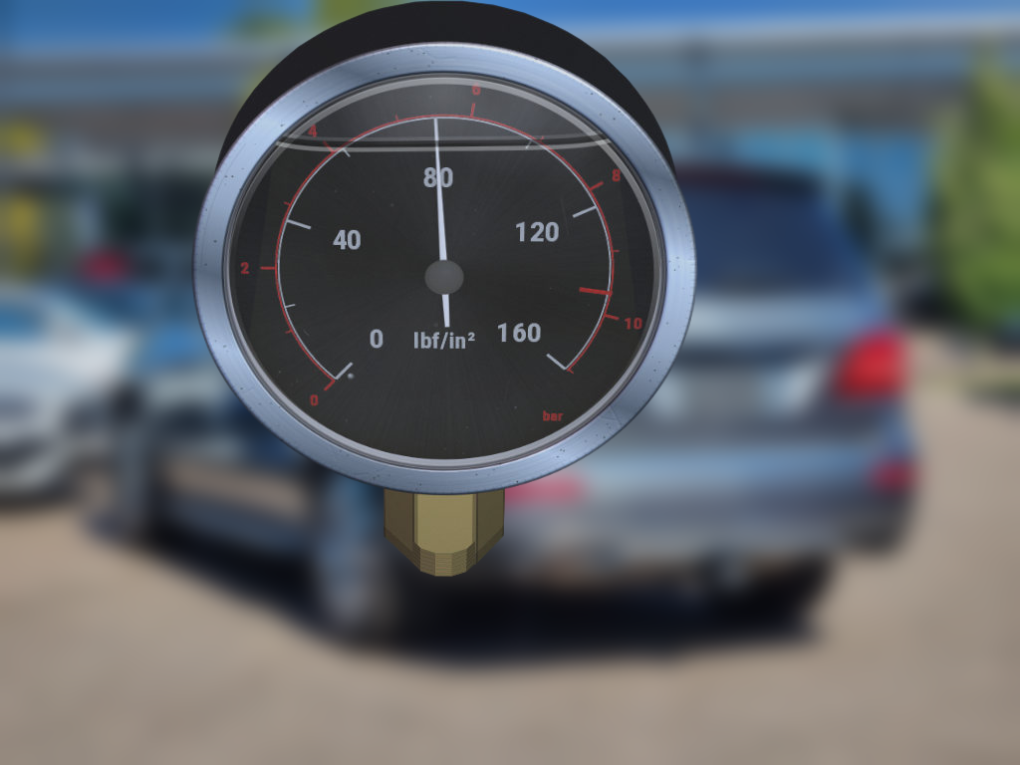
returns 80,psi
